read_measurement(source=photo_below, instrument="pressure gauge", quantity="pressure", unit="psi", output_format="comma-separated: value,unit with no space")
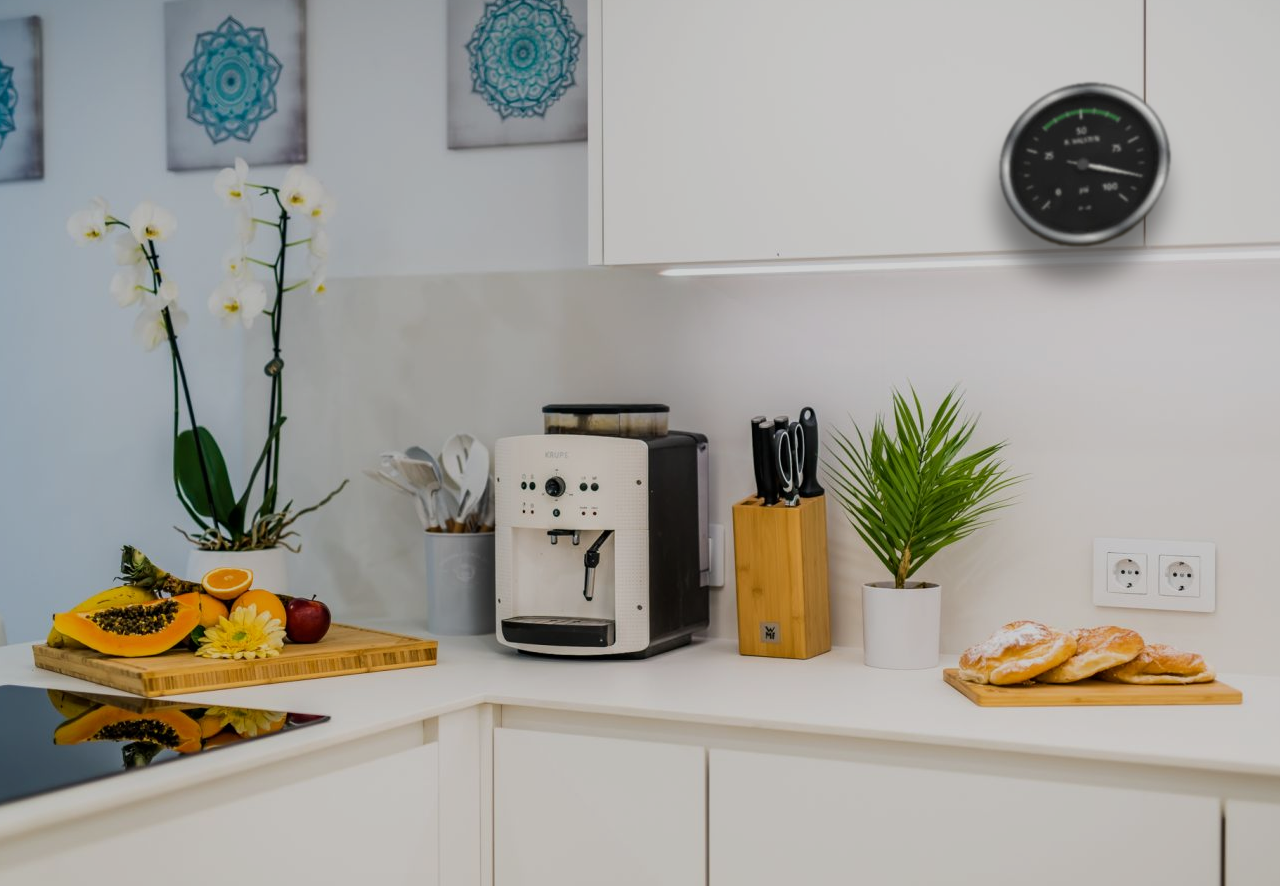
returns 90,psi
